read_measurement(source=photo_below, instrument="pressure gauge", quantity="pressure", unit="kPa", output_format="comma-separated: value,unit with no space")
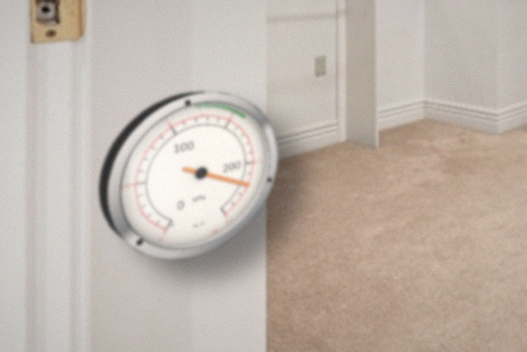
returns 220,kPa
